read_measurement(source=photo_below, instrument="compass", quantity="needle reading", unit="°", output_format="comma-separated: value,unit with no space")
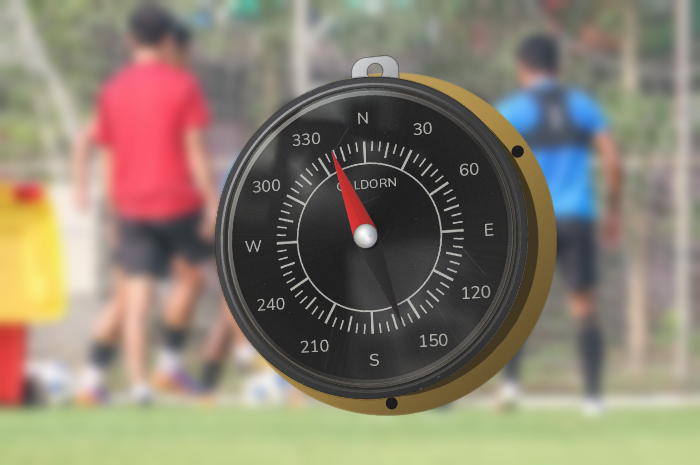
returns 340,°
